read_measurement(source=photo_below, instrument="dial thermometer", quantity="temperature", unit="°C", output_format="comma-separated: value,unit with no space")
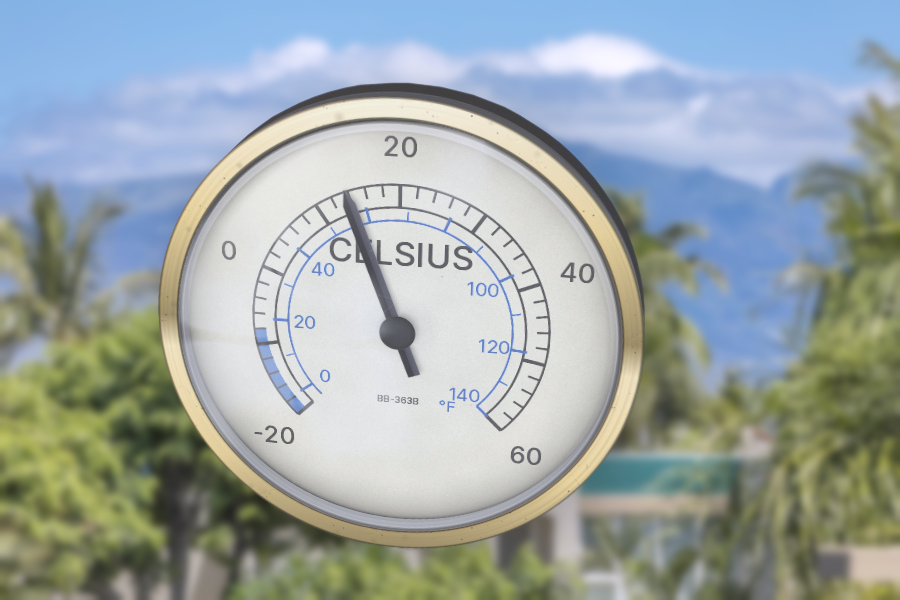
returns 14,°C
